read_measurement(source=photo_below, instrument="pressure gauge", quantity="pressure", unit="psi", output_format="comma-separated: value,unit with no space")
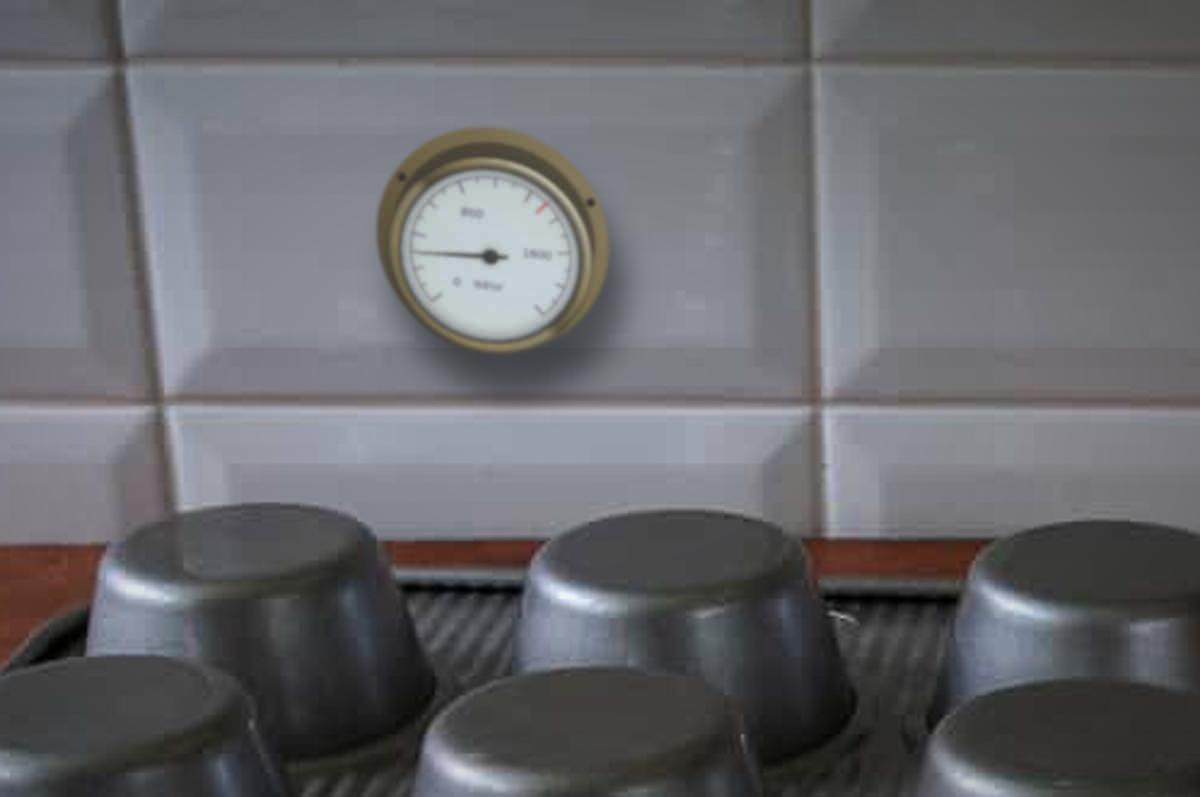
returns 300,psi
